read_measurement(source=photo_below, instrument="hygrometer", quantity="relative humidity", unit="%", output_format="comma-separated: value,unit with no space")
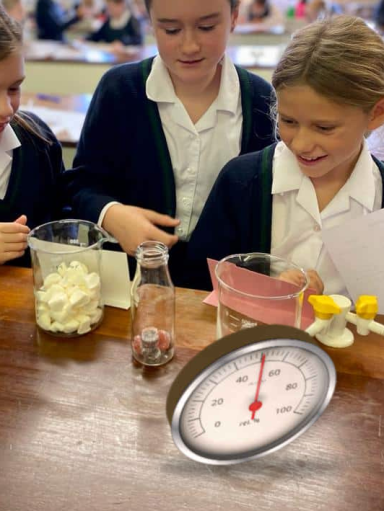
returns 50,%
